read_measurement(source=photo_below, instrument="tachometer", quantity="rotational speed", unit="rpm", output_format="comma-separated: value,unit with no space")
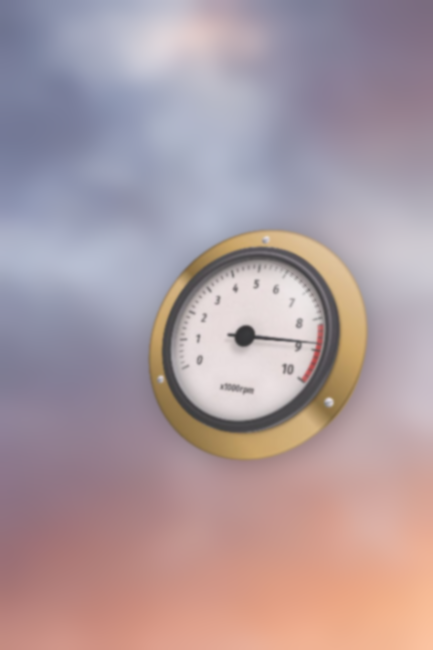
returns 8800,rpm
